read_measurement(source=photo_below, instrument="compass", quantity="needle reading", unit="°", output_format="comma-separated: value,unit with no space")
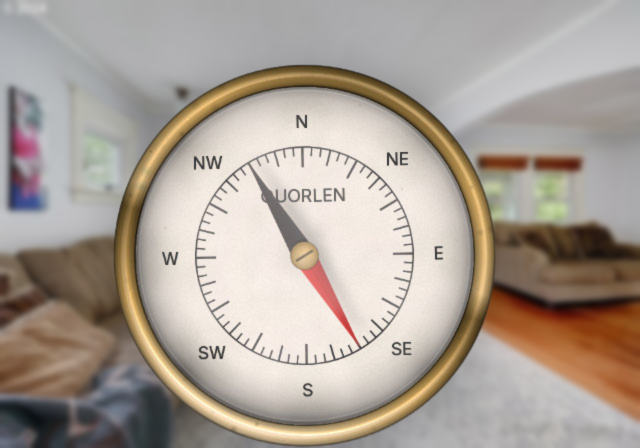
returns 150,°
